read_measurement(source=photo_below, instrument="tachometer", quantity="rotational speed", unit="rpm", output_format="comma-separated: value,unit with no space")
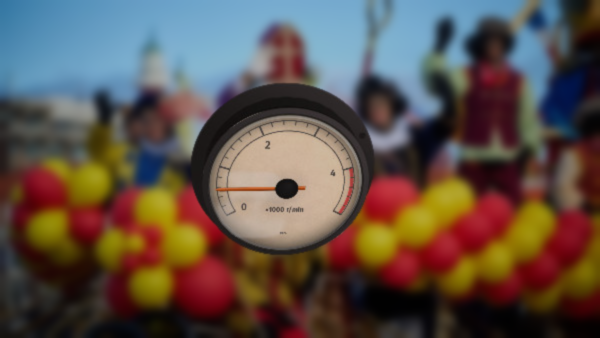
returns 600,rpm
